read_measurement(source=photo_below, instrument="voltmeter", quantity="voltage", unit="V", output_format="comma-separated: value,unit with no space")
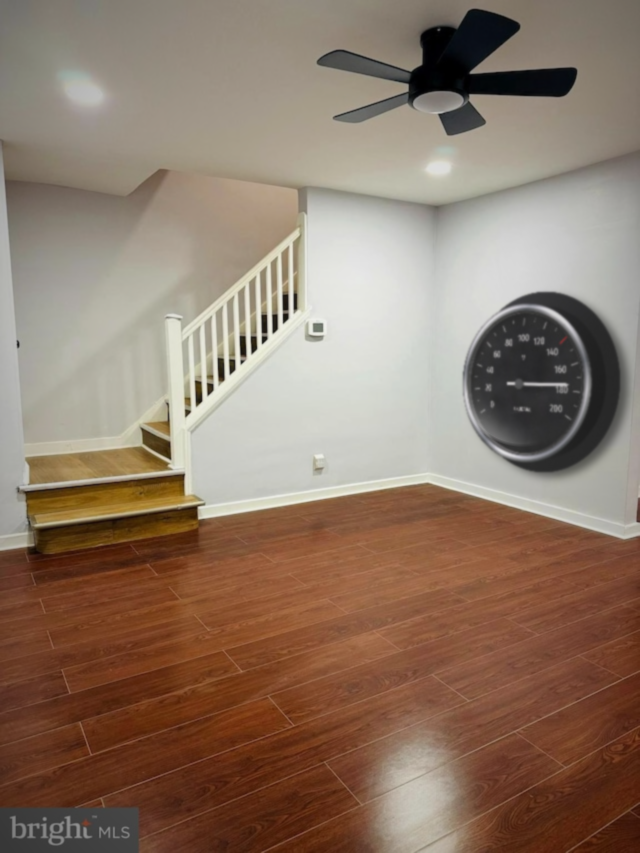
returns 175,V
